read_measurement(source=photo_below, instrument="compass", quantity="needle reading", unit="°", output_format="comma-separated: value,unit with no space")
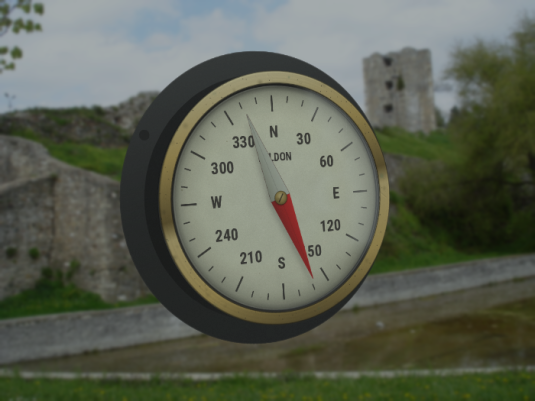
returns 160,°
